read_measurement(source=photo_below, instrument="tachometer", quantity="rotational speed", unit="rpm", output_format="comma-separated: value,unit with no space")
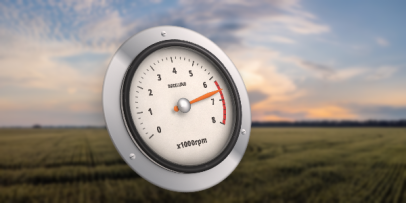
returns 6600,rpm
